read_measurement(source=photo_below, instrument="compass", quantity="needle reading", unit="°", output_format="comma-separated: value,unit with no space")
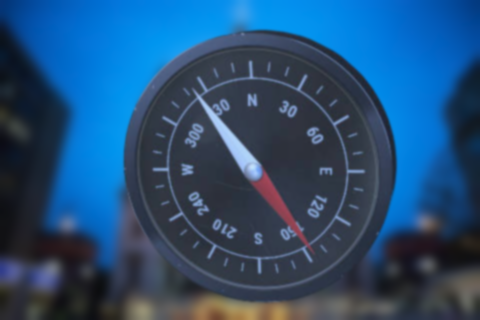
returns 145,°
